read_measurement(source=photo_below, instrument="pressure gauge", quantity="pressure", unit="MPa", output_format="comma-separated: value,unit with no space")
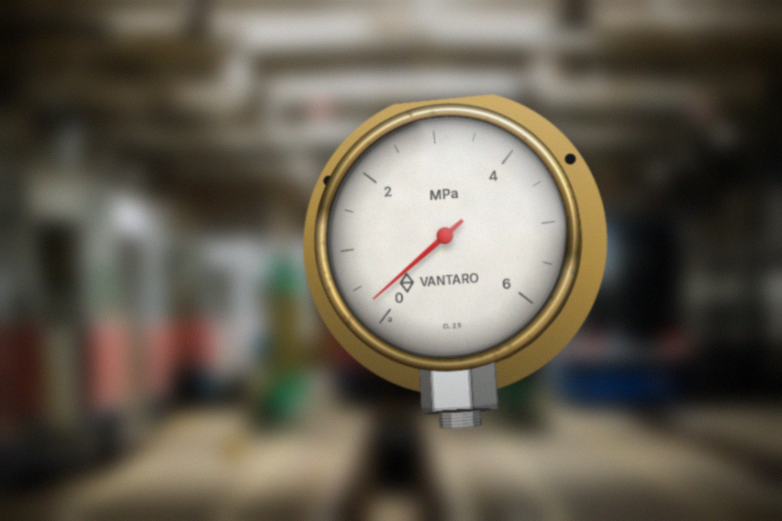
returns 0.25,MPa
